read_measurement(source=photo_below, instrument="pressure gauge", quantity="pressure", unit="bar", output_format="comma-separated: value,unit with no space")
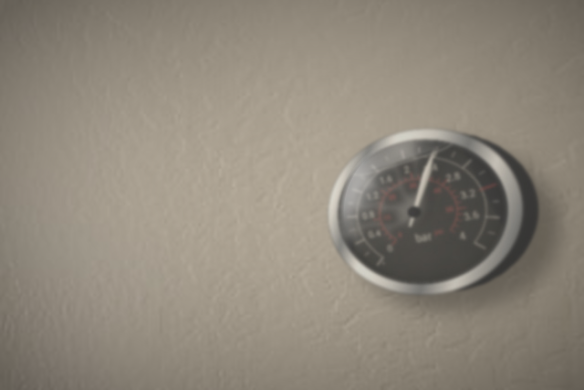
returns 2.4,bar
